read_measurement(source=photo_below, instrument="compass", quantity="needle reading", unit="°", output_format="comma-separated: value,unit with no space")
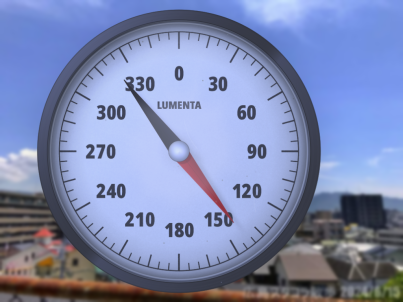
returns 142.5,°
